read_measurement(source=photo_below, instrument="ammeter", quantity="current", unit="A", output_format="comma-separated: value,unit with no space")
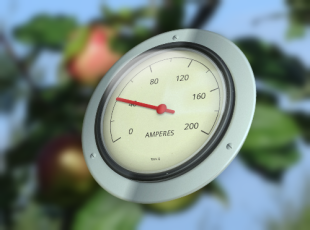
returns 40,A
